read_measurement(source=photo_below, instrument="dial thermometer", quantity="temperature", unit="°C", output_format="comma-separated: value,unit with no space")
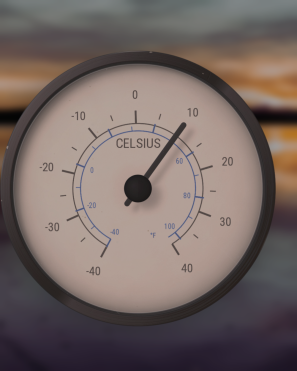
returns 10,°C
